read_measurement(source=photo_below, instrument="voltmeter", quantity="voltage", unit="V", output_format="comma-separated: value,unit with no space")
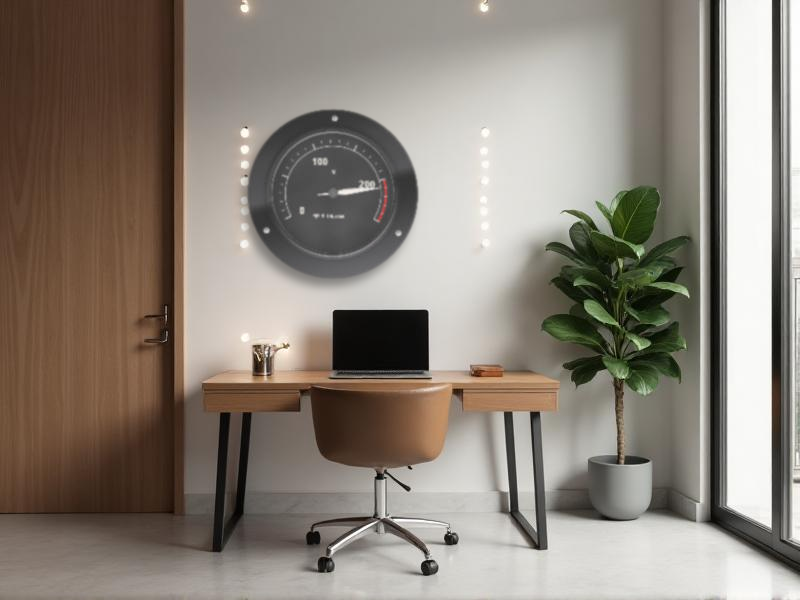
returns 210,V
